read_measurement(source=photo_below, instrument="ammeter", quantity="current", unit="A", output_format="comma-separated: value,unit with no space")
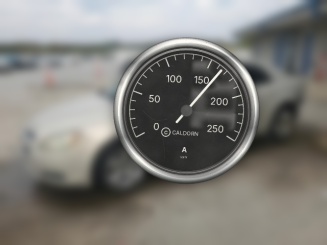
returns 165,A
